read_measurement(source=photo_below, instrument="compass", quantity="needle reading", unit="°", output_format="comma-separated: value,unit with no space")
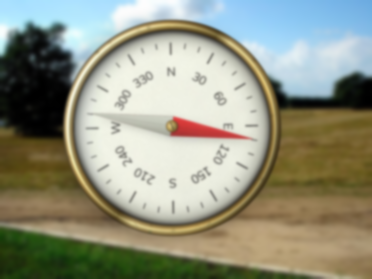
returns 100,°
